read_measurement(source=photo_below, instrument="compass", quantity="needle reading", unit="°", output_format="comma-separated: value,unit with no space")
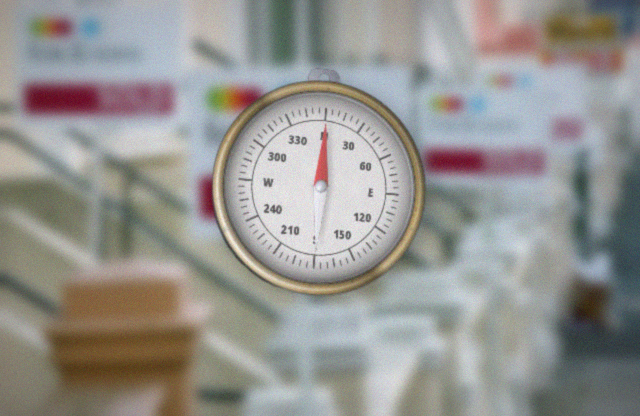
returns 0,°
